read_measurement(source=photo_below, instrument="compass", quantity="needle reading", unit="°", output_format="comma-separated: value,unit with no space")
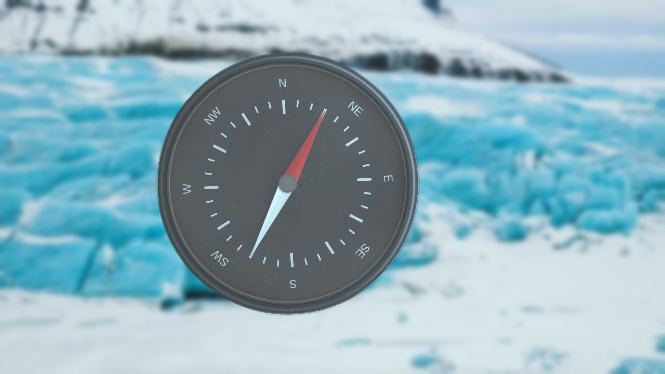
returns 30,°
